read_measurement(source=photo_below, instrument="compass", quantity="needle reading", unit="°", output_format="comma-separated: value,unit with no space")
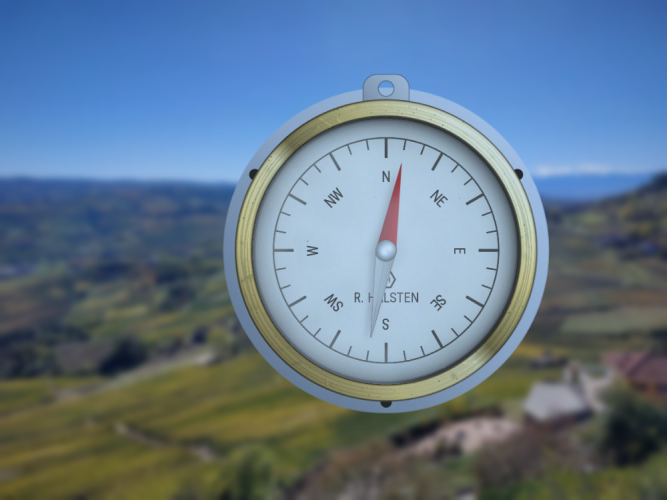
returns 10,°
